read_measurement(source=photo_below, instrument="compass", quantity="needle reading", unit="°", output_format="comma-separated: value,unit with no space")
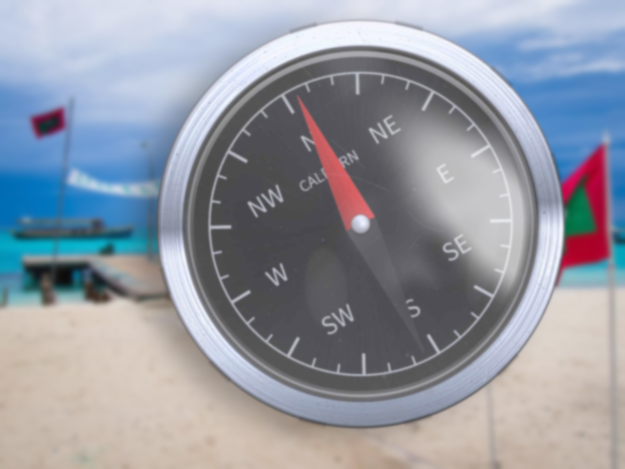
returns 5,°
